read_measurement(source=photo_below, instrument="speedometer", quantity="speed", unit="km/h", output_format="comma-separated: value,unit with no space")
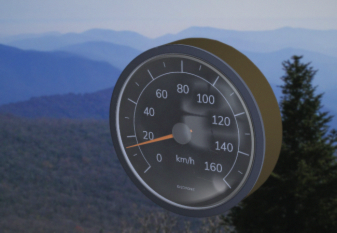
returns 15,km/h
